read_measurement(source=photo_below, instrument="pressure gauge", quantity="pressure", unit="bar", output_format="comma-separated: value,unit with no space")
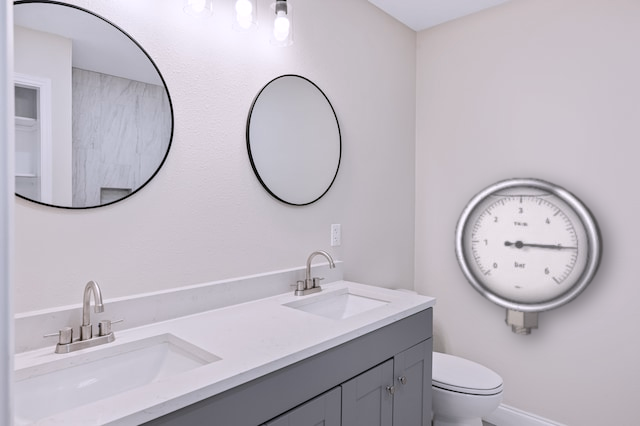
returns 5,bar
